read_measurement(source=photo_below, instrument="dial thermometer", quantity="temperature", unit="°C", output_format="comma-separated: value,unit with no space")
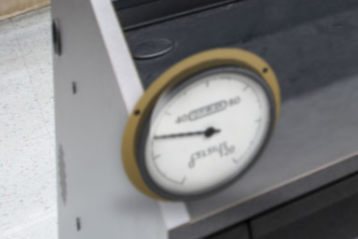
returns 30,°C
